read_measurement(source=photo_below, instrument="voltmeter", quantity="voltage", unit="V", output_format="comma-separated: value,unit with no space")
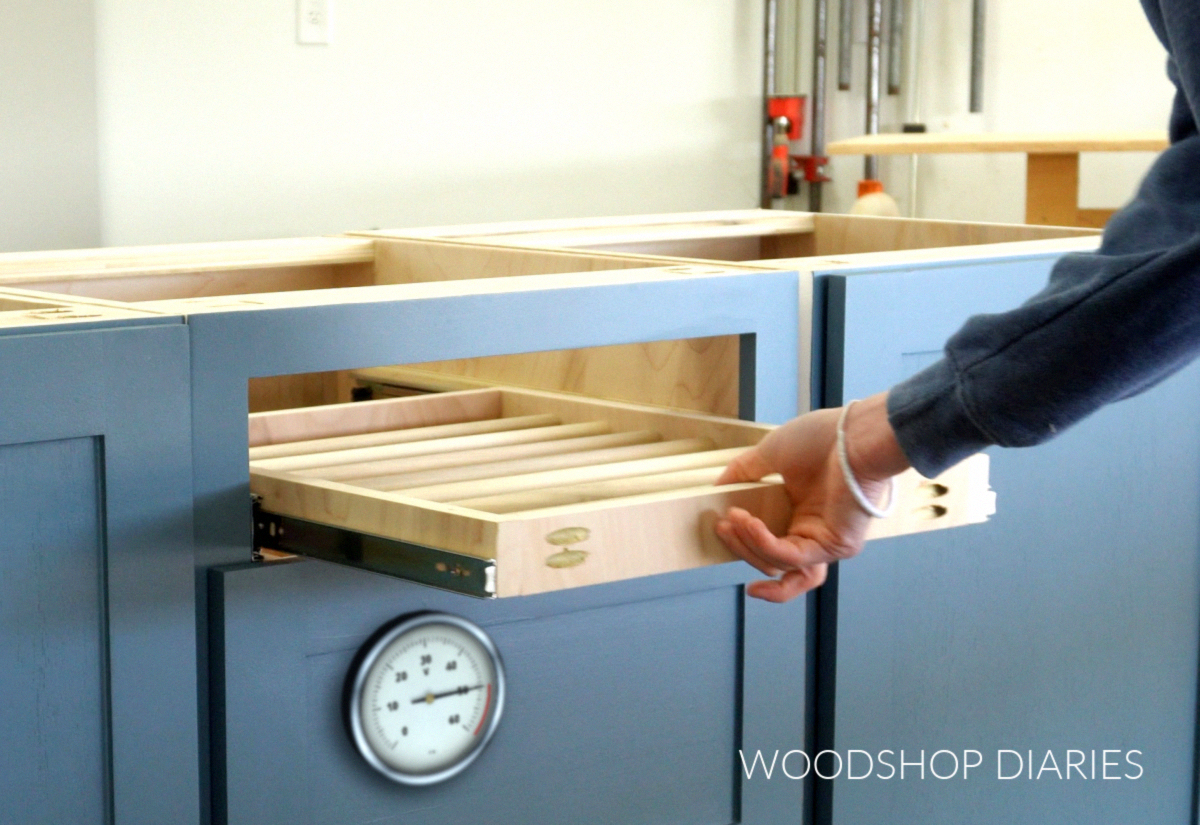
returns 50,V
